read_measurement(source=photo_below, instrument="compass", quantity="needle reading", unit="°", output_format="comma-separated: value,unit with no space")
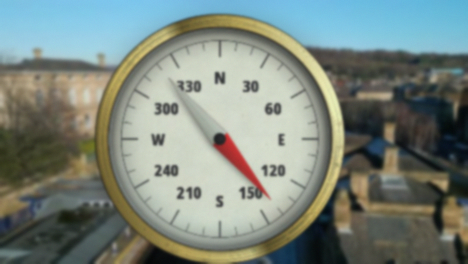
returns 140,°
